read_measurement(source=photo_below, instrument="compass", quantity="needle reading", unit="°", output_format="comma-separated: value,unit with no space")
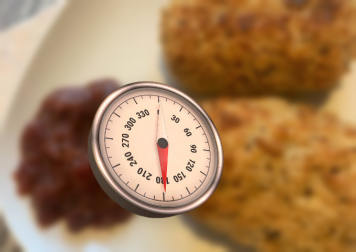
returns 180,°
